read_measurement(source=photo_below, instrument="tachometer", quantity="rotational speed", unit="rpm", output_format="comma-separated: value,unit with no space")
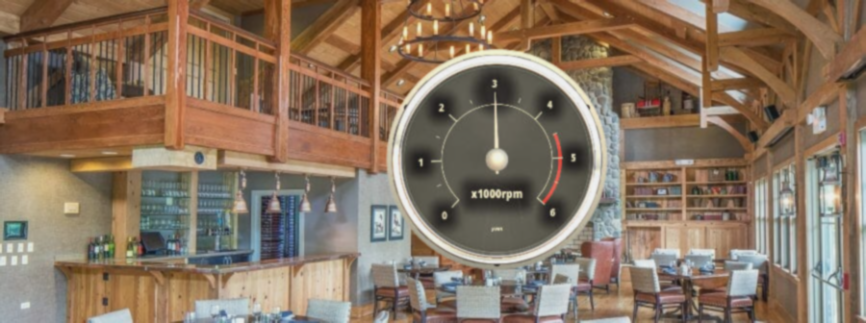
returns 3000,rpm
